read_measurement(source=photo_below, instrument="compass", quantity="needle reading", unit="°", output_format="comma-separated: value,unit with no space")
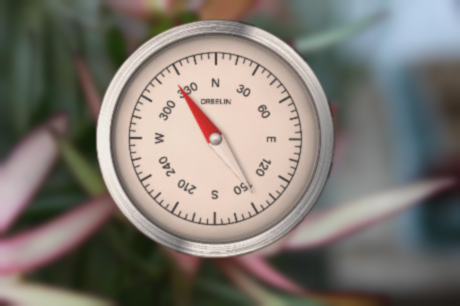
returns 325,°
